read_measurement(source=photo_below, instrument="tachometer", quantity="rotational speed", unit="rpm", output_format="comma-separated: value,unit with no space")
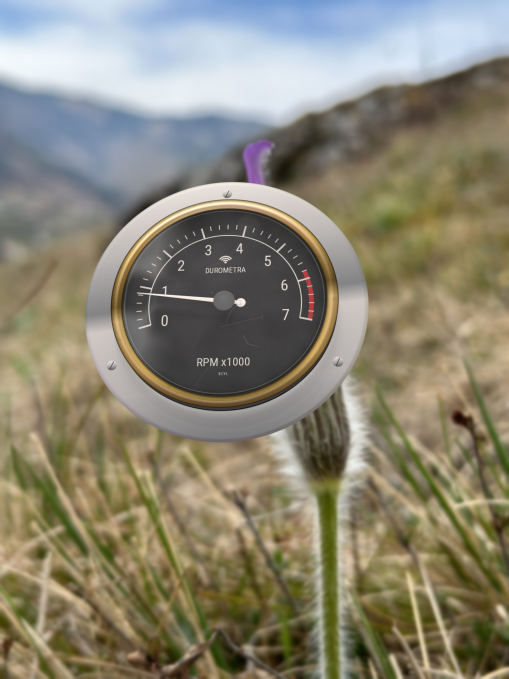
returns 800,rpm
